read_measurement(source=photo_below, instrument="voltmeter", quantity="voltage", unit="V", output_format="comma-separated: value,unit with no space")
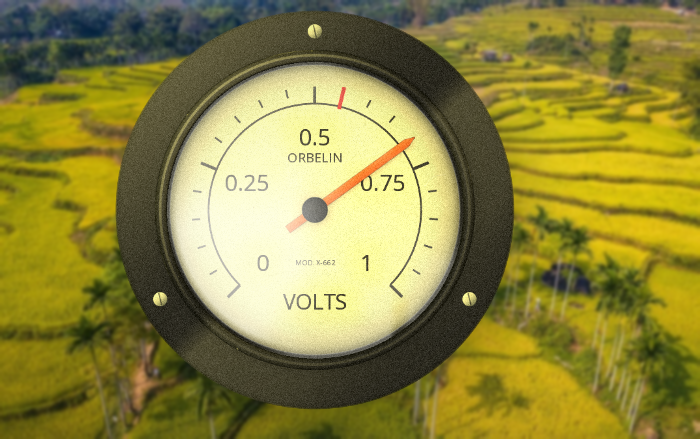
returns 0.7,V
